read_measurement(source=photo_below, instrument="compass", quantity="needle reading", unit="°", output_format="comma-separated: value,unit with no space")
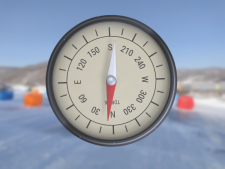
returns 7.5,°
